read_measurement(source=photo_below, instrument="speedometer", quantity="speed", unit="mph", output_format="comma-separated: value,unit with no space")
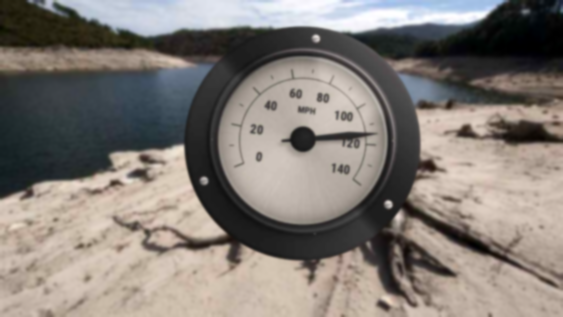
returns 115,mph
